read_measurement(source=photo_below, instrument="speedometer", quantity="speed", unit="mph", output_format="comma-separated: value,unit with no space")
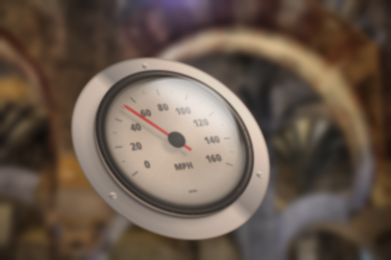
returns 50,mph
